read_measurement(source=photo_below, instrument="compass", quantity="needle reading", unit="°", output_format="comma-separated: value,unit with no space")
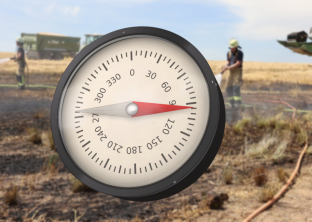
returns 95,°
